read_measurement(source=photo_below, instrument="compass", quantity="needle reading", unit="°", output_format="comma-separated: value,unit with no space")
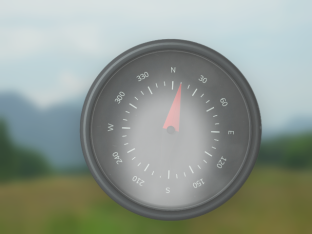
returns 10,°
